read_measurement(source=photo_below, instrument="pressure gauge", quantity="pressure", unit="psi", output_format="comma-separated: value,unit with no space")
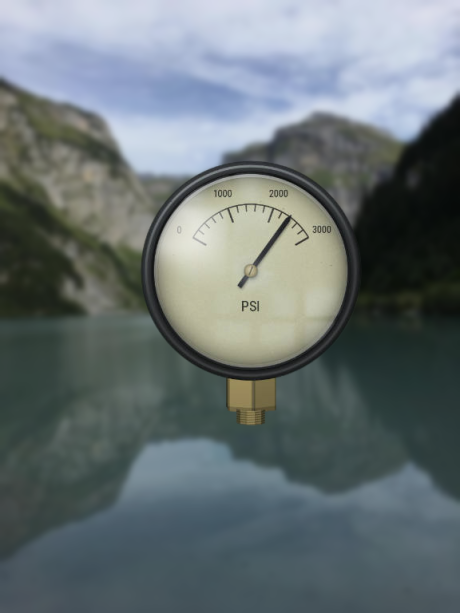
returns 2400,psi
